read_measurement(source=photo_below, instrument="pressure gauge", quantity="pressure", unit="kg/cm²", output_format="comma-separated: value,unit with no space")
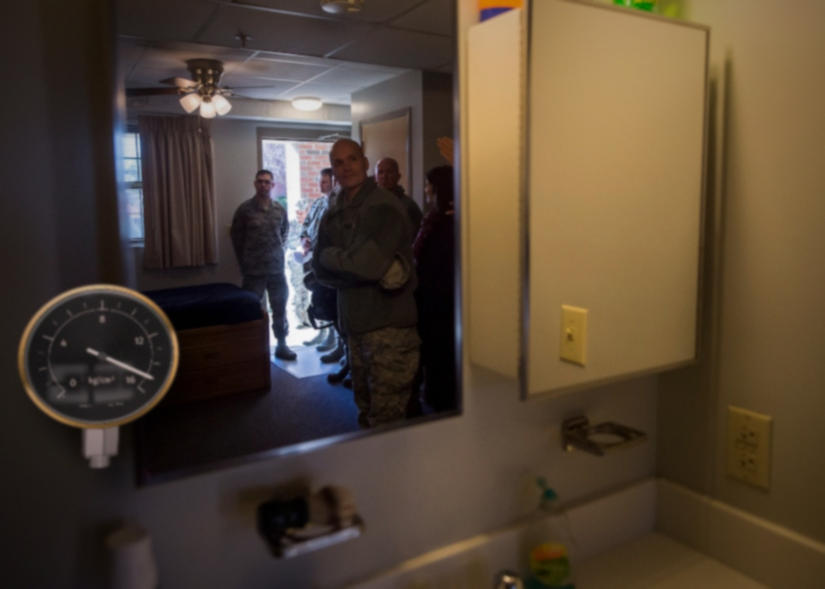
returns 15,kg/cm²
